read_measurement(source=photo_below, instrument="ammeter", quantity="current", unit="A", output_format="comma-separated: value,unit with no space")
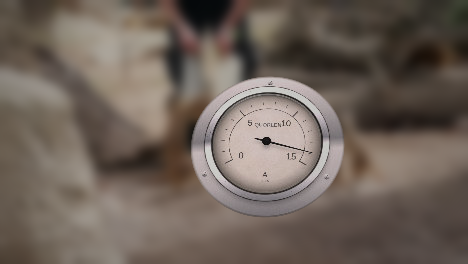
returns 14,A
